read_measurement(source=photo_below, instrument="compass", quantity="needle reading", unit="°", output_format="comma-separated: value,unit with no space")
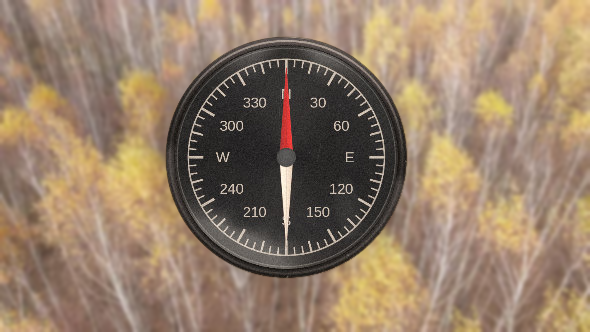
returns 0,°
